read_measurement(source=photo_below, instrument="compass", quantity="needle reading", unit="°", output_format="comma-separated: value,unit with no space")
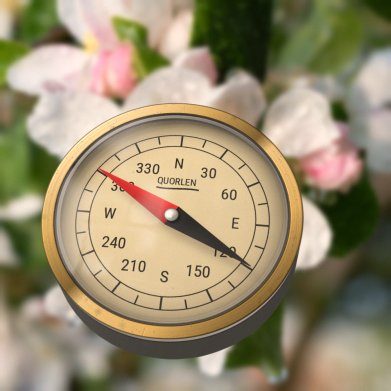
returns 300,°
